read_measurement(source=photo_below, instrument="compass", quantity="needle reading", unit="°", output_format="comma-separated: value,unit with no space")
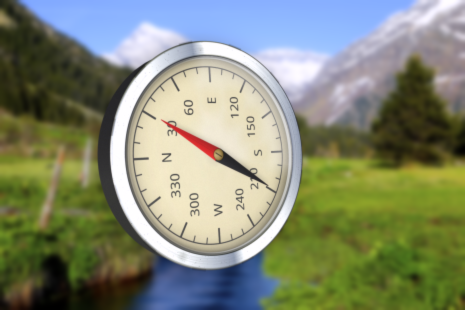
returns 30,°
